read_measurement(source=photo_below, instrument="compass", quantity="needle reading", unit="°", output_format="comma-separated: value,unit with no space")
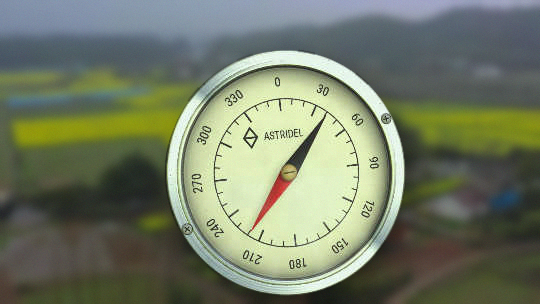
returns 220,°
